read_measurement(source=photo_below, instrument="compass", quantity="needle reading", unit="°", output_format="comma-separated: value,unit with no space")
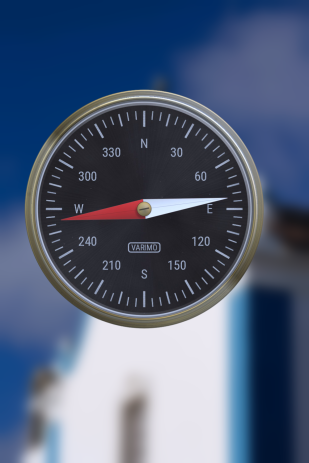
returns 262.5,°
